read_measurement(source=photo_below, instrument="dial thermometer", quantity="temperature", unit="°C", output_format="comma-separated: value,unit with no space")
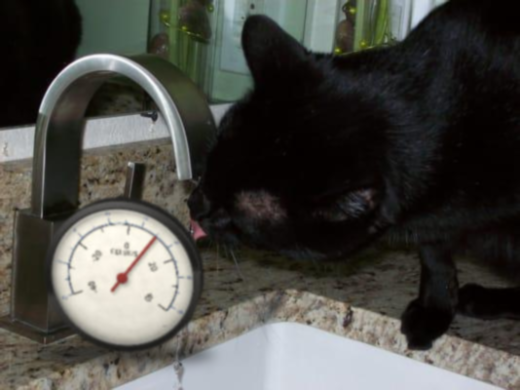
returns 10,°C
